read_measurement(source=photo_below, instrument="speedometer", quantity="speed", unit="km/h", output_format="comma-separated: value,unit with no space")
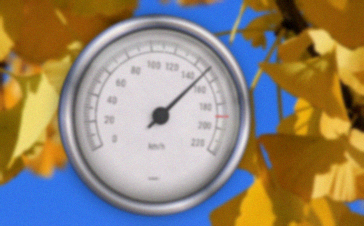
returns 150,km/h
